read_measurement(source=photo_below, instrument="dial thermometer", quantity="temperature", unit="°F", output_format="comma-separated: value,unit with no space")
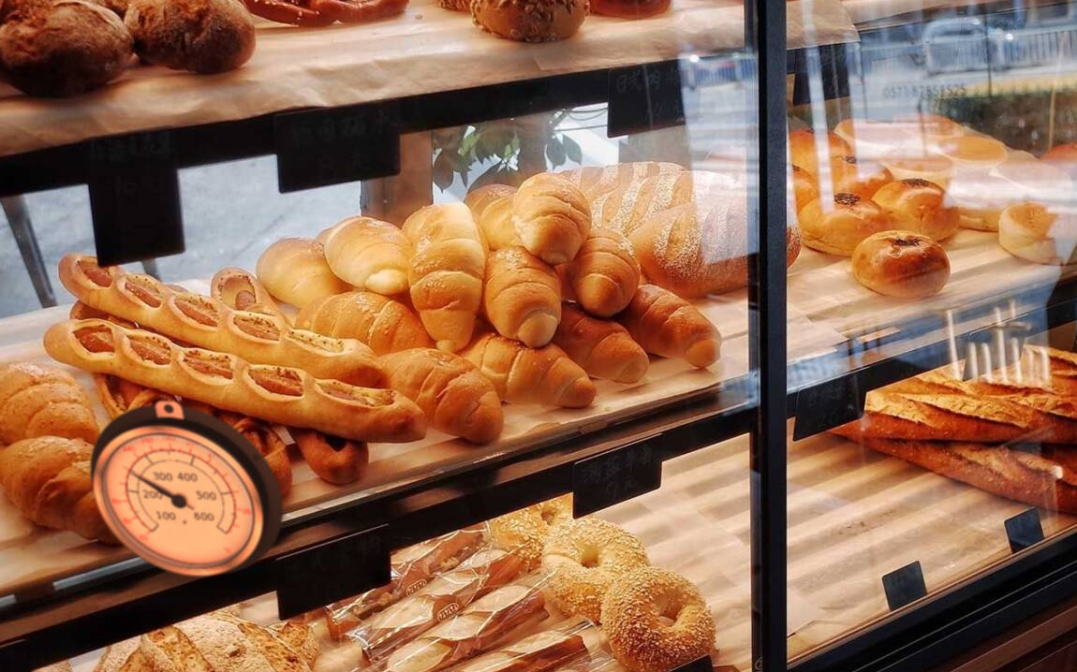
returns 250,°F
